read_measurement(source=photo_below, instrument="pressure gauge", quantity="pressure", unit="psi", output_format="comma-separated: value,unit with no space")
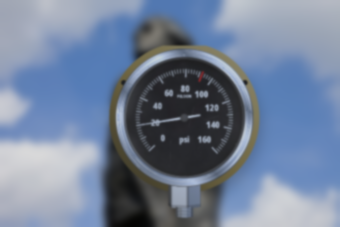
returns 20,psi
